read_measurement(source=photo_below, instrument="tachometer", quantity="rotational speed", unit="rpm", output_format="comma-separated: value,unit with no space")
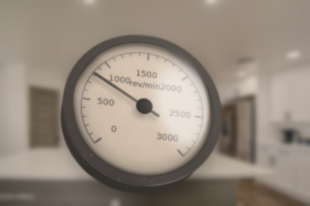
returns 800,rpm
